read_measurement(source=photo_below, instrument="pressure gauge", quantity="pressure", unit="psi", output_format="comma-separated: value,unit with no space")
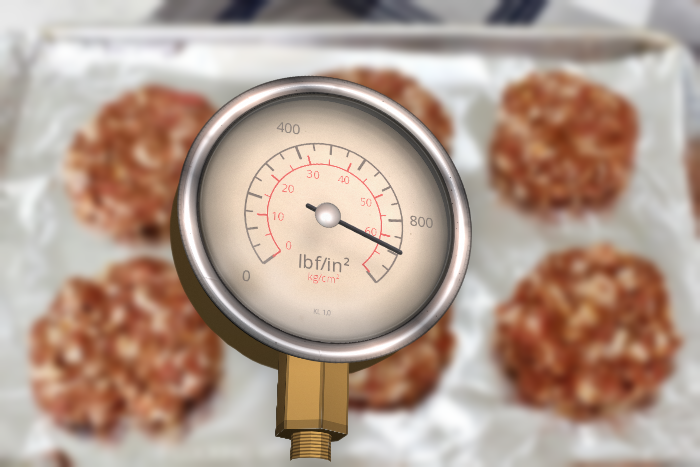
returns 900,psi
